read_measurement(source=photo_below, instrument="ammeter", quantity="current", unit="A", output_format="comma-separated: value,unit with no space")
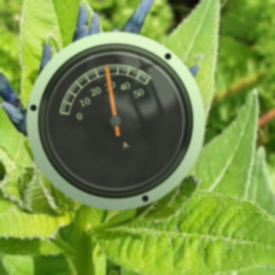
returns 30,A
